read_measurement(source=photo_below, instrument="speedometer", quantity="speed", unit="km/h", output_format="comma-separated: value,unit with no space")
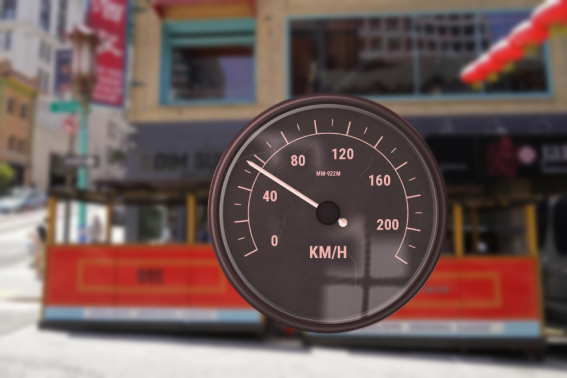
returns 55,km/h
